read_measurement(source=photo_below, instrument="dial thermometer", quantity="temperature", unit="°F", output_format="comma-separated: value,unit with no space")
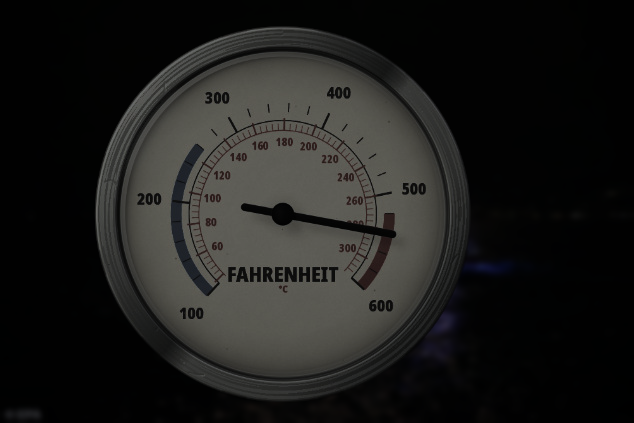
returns 540,°F
